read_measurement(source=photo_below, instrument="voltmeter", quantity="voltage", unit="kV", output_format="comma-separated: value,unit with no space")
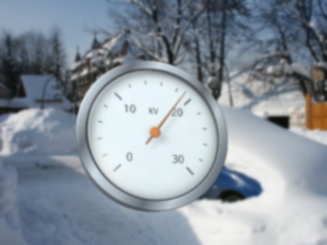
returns 19,kV
